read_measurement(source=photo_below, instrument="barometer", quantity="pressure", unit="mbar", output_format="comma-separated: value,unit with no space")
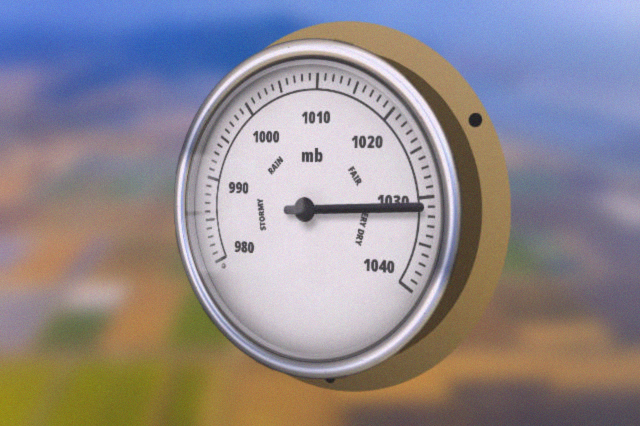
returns 1031,mbar
